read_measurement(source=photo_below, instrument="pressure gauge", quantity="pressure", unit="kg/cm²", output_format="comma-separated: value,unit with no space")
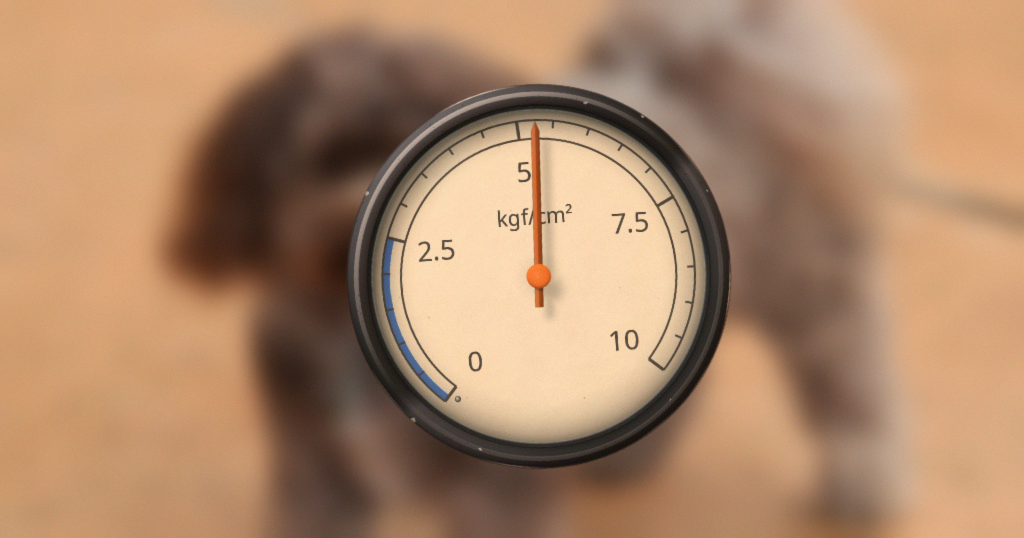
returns 5.25,kg/cm²
